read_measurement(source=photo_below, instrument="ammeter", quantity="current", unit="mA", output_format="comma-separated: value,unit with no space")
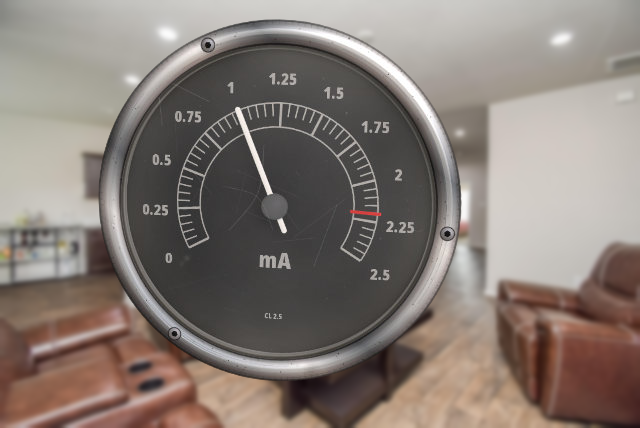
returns 1,mA
